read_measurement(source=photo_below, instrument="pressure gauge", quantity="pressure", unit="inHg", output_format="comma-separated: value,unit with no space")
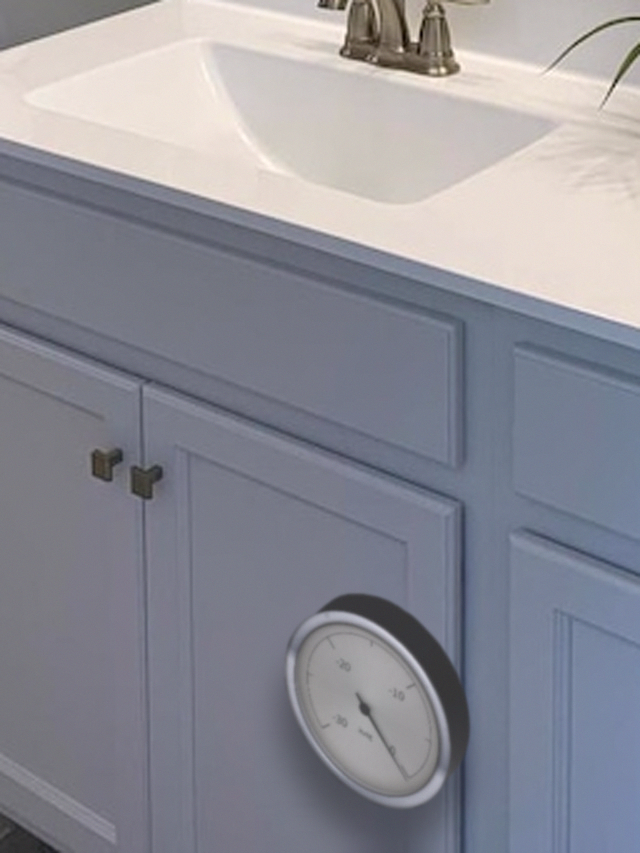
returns 0,inHg
